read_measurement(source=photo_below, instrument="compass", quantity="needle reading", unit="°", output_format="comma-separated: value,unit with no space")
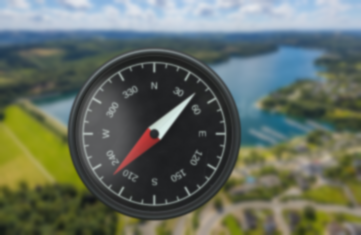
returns 225,°
